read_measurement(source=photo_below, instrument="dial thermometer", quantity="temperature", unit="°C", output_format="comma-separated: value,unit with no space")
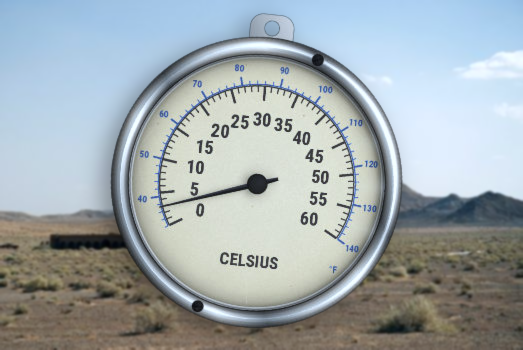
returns 3,°C
